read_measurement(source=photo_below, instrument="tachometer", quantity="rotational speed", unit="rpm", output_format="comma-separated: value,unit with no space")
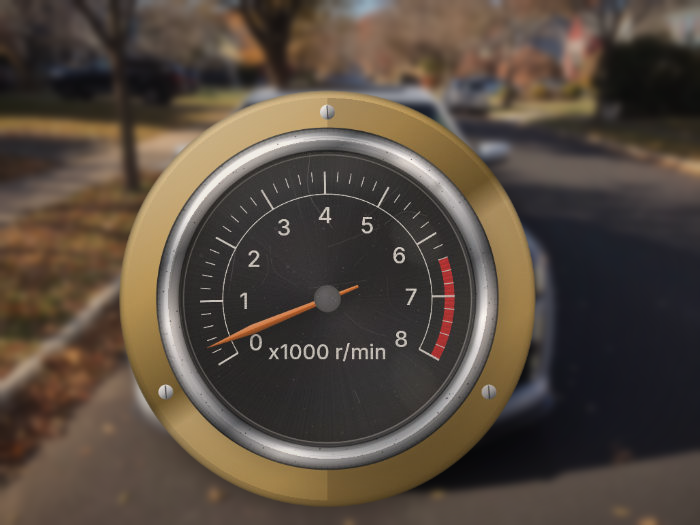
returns 300,rpm
